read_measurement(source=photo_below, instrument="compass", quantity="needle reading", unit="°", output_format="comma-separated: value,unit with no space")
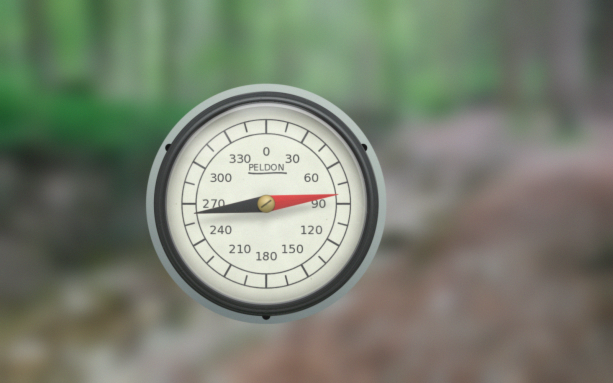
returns 82.5,°
